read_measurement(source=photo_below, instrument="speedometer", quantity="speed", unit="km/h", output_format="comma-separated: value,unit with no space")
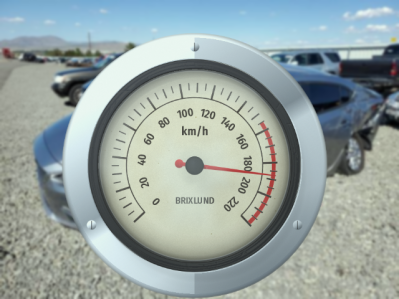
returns 187.5,km/h
